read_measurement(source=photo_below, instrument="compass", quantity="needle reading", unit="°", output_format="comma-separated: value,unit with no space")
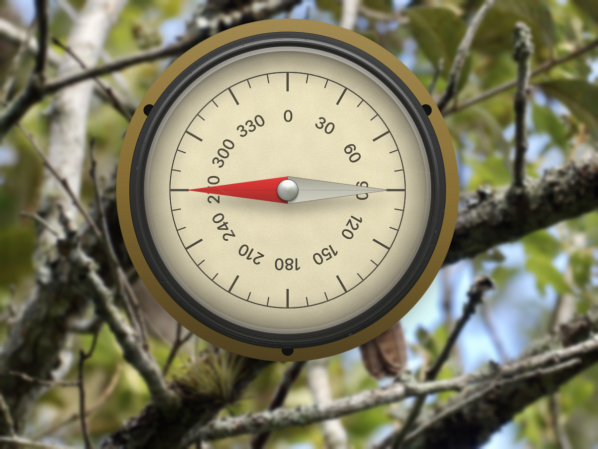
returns 270,°
